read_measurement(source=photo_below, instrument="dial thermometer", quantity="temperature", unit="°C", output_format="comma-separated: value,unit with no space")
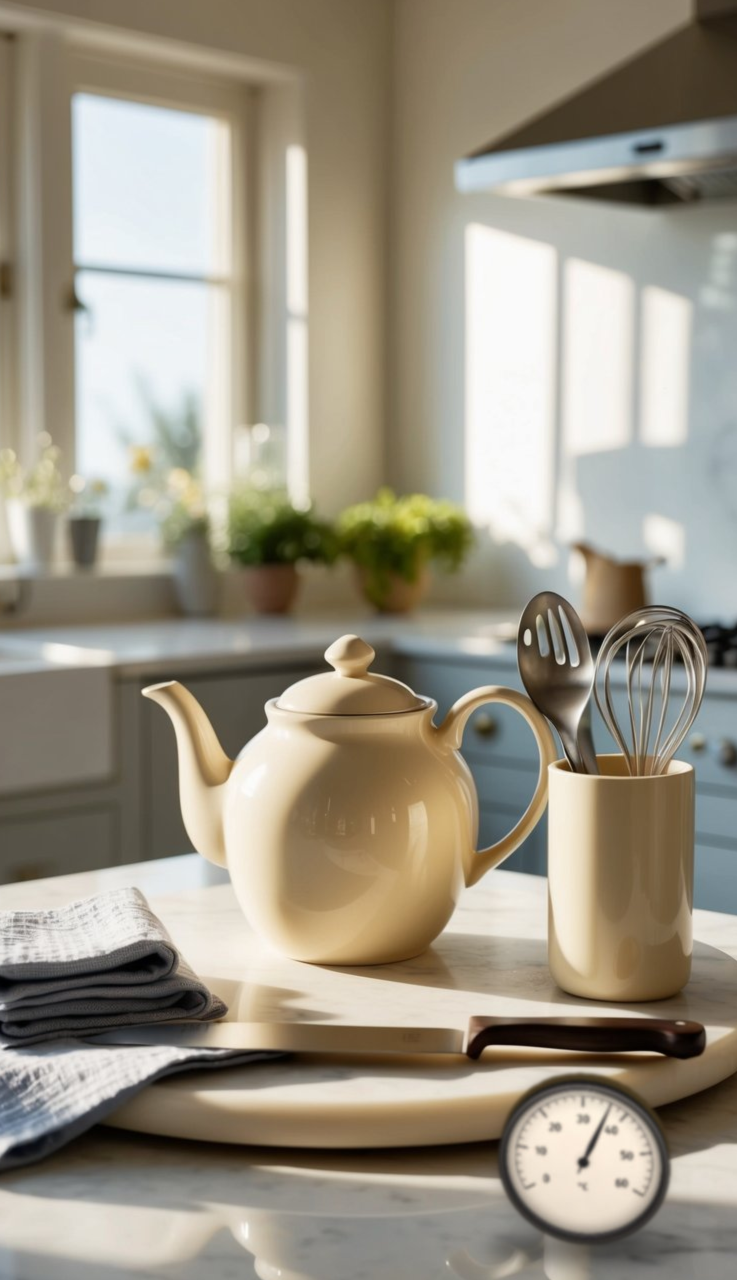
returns 36,°C
